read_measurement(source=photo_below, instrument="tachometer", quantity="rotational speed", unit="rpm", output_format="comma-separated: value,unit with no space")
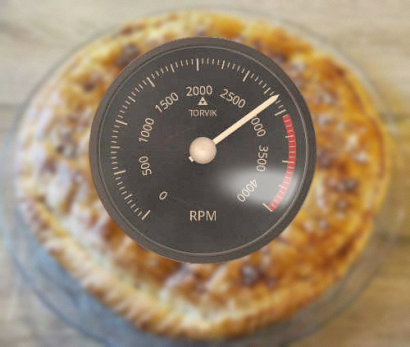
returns 2850,rpm
